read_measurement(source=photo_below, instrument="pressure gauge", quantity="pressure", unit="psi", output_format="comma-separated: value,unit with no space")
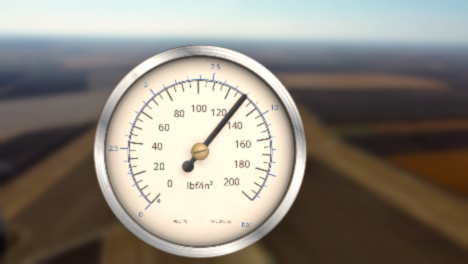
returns 130,psi
